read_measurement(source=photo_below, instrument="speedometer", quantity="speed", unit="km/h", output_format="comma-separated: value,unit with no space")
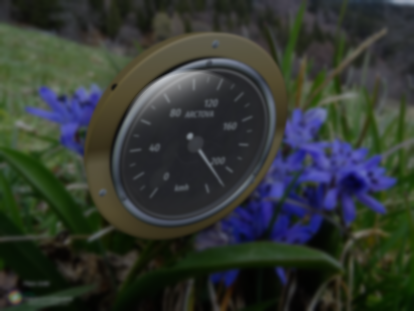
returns 210,km/h
